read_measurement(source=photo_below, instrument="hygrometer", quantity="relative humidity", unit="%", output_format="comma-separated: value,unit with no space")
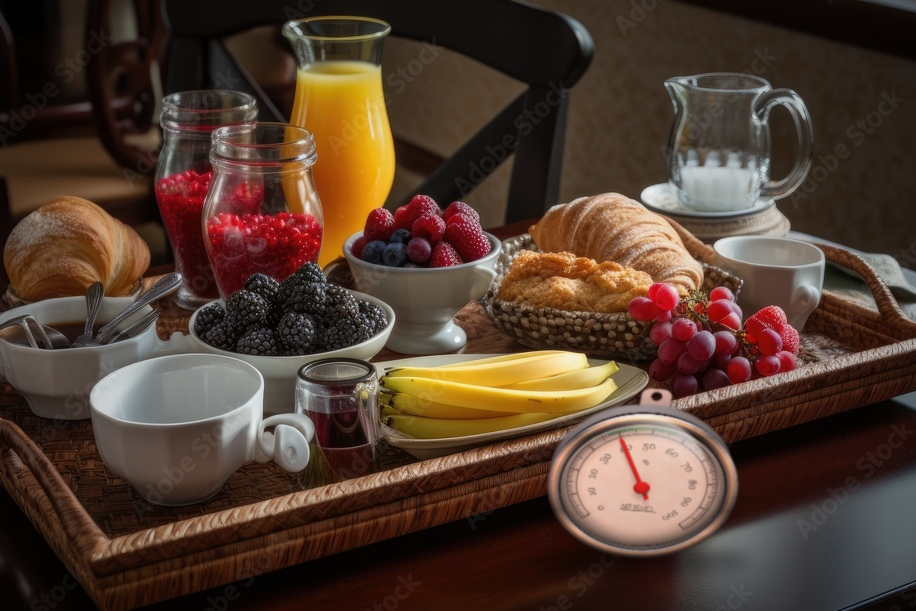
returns 40,%
